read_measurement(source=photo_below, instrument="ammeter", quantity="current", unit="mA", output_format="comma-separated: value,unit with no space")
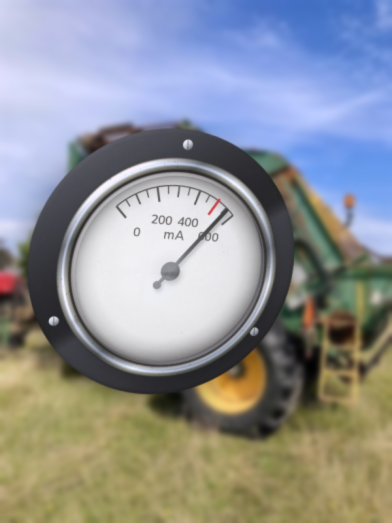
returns 550,mA
